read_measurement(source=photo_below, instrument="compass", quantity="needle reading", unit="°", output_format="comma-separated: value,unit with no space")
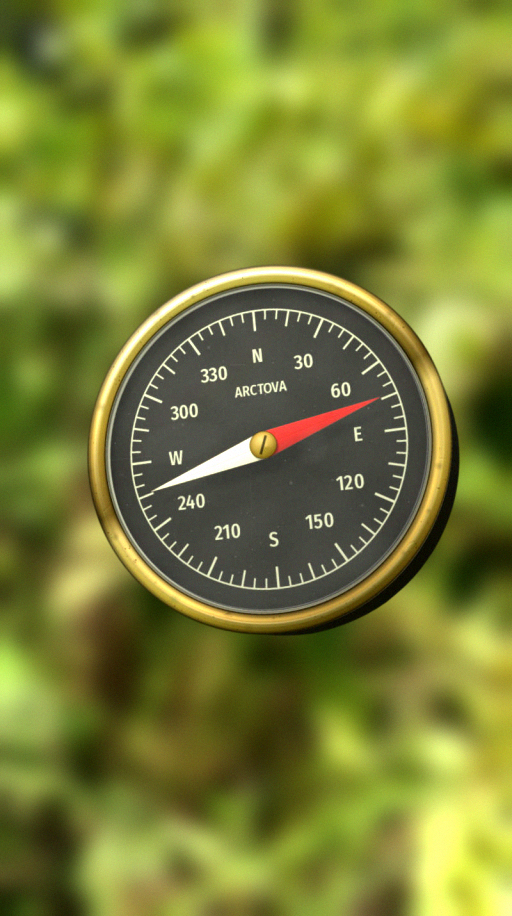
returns 75,°
